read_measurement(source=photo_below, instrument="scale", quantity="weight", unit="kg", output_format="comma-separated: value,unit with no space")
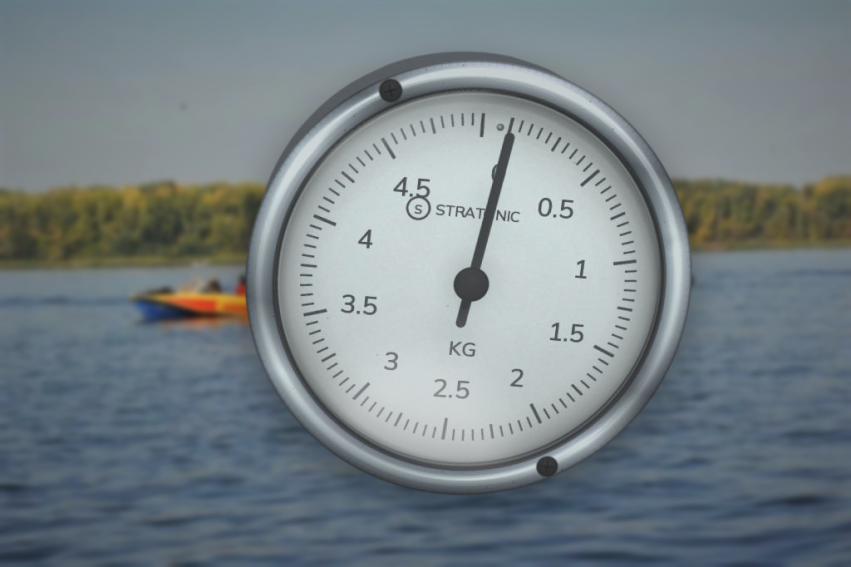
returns 0,kg
